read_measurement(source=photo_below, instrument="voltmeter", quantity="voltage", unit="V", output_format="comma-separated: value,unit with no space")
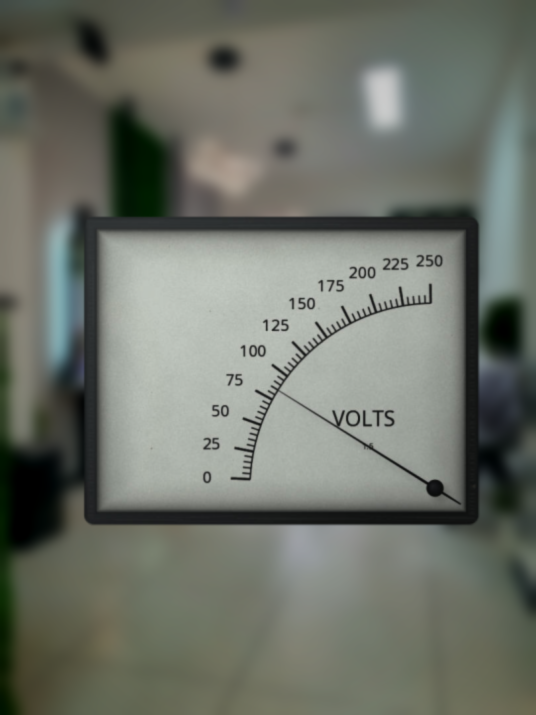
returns 85,V
